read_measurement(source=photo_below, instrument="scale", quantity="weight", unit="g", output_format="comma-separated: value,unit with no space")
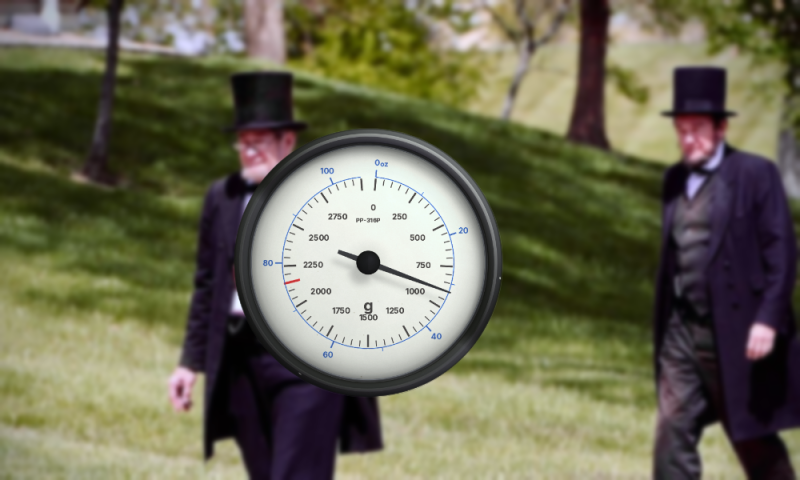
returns 900,g
